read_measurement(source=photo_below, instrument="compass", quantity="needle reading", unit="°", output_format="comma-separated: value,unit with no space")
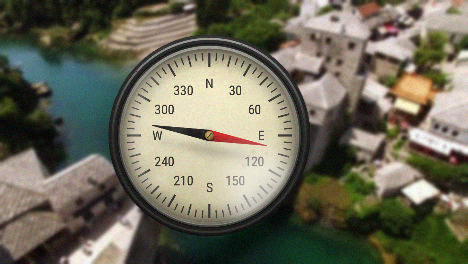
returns 100,°
